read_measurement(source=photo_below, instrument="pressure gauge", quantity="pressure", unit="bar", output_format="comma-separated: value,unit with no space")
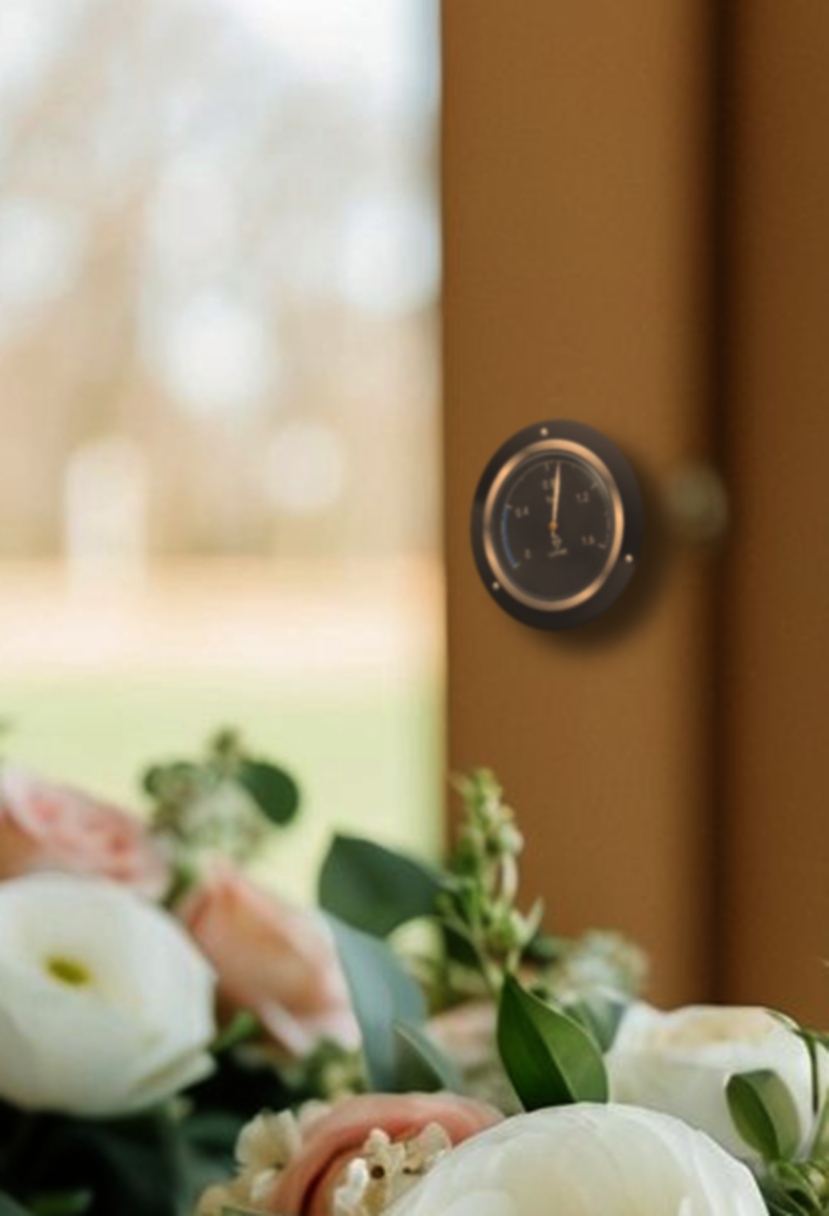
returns 0.9,bar
